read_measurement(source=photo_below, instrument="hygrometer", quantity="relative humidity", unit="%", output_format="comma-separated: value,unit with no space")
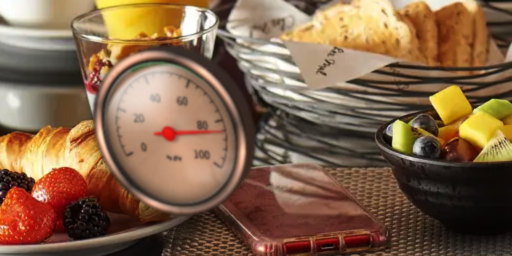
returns 84,%
